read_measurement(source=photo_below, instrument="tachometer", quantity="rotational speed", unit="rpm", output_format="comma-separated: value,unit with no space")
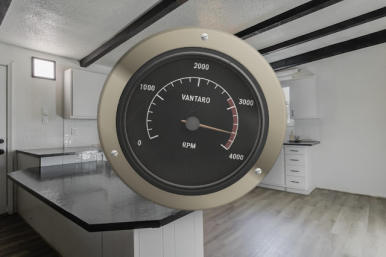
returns 3600,rpm
